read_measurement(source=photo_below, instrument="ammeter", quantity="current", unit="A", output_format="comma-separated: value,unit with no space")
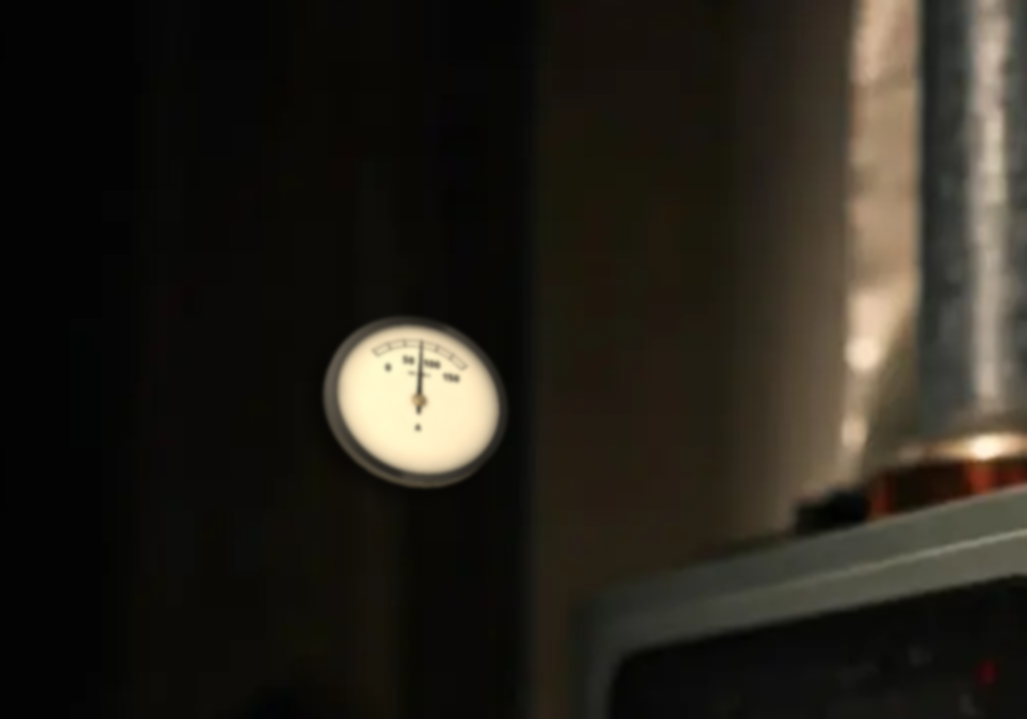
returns 75,A
